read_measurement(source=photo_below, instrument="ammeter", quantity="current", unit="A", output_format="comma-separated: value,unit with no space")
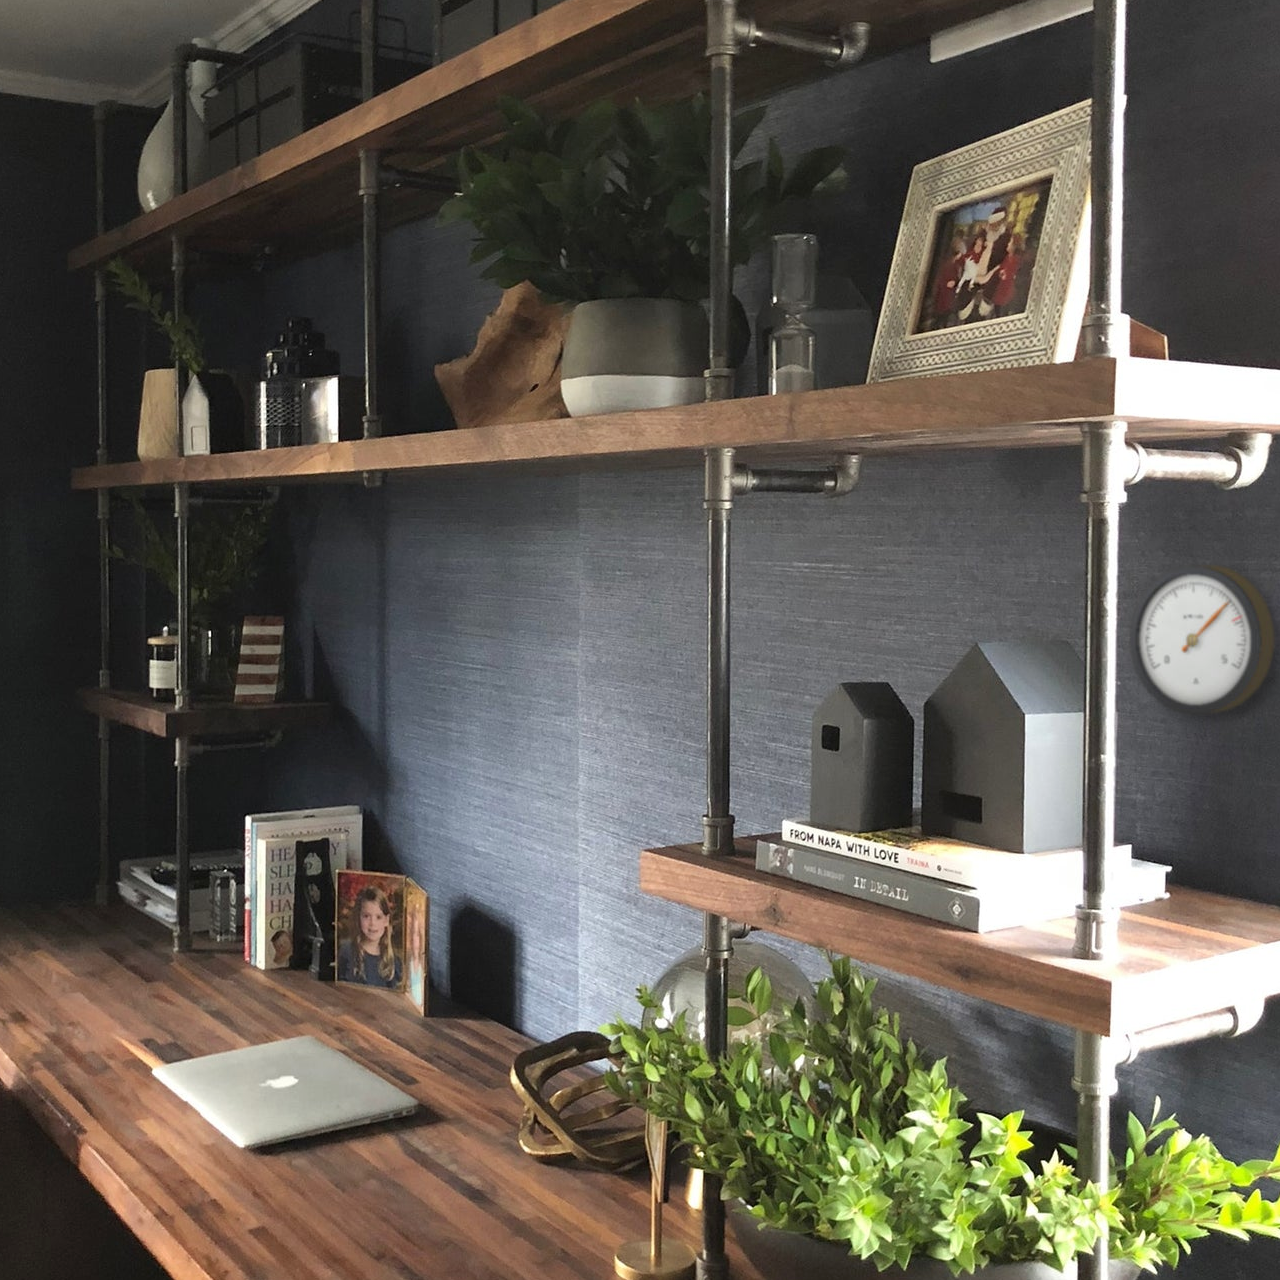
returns 3.5,A
